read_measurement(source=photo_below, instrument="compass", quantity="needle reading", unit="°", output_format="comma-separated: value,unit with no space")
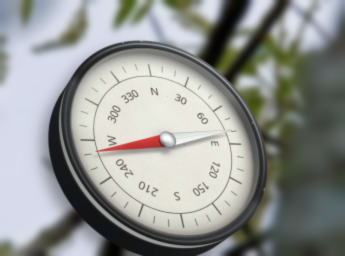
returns 260,°
